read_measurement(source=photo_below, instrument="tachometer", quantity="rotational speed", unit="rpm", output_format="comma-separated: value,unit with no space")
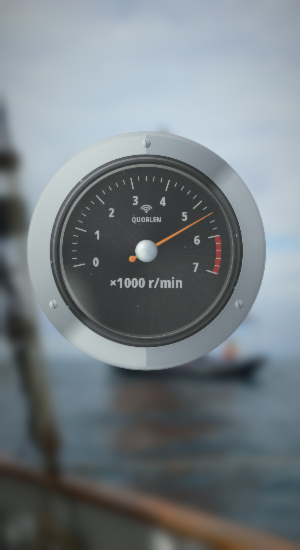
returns 5400,rpm
